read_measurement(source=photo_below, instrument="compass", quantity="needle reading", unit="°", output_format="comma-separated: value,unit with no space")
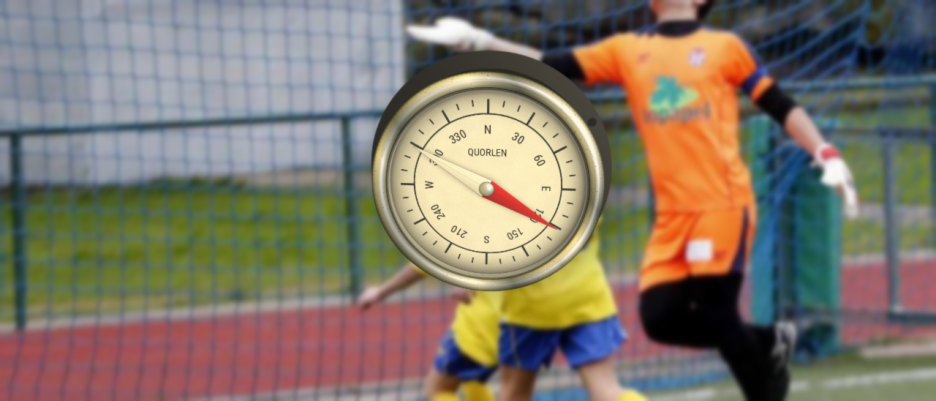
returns 120,°
